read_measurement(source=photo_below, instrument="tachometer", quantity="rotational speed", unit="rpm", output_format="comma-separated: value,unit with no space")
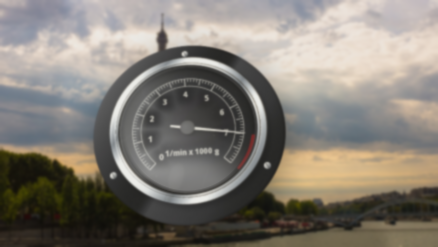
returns 7000,rpm
